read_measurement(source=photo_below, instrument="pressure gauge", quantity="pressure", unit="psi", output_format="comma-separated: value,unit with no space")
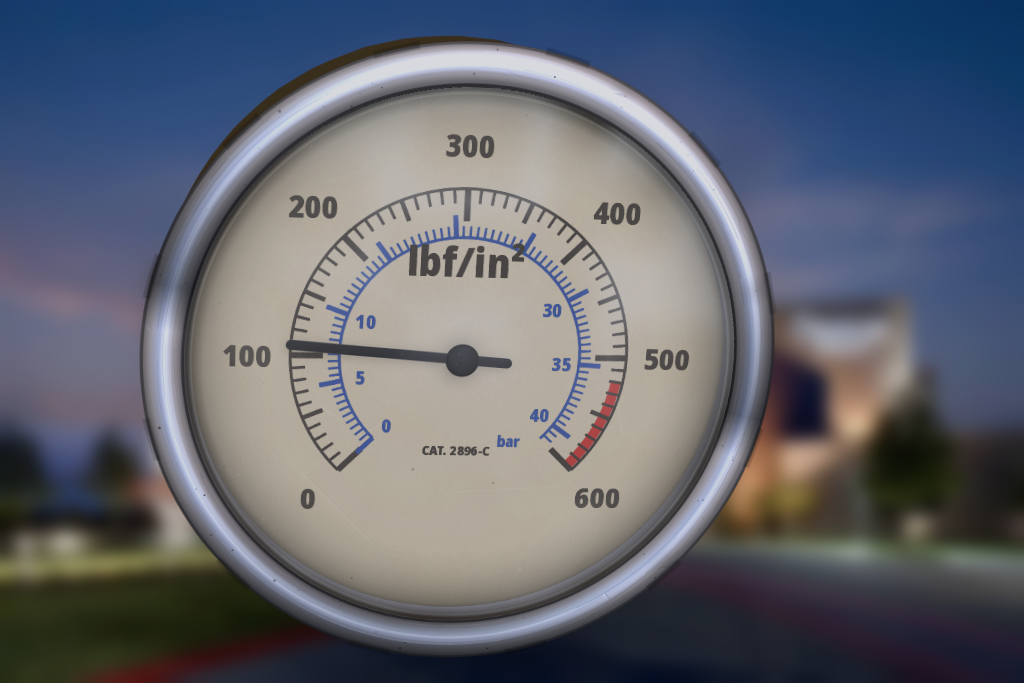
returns 110,psi
